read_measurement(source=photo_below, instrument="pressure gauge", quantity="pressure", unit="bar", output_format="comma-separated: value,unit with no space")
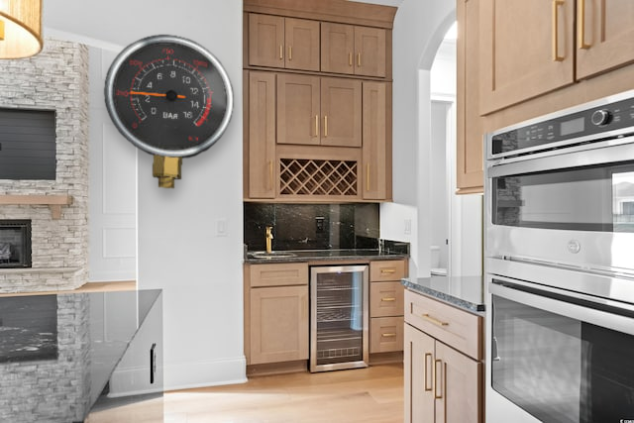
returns 2.5,bar
